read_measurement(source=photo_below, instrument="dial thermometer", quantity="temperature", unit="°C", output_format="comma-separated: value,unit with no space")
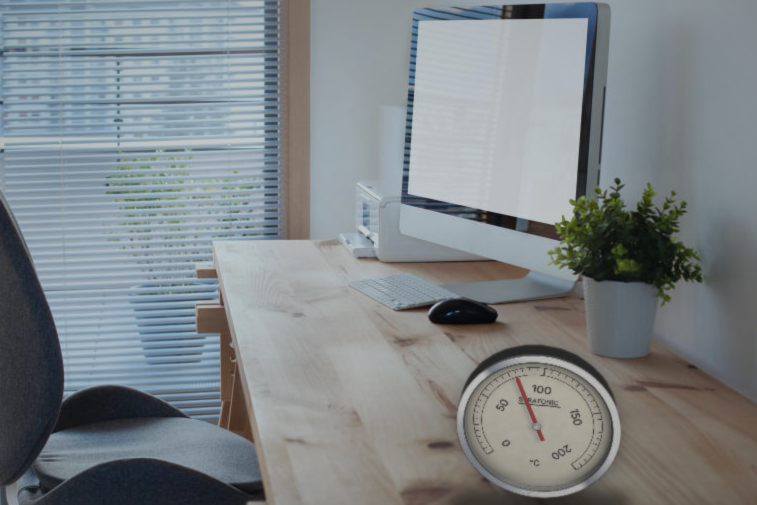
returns 80,°C
